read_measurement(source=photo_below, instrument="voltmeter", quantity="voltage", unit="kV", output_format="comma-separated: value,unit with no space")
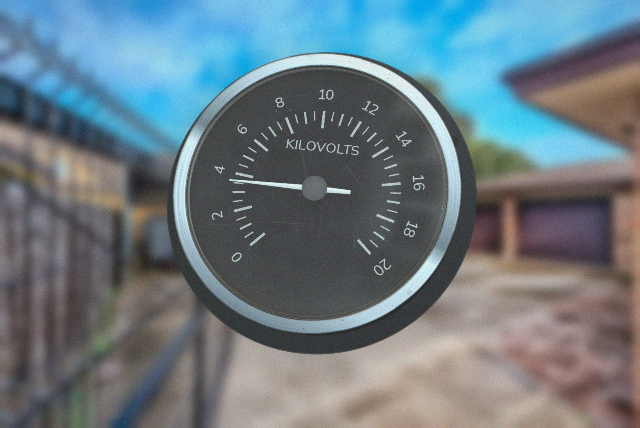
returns 3.5,kV
